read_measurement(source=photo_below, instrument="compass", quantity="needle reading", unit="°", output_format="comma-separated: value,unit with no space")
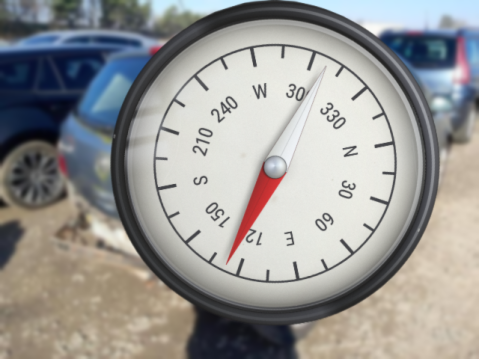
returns 127.5,°
